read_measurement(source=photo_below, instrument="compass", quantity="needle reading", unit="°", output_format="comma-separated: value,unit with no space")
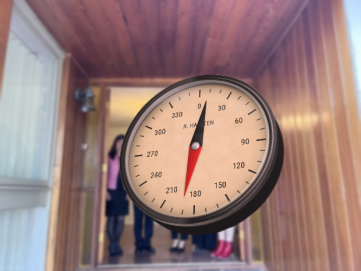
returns 190,°
